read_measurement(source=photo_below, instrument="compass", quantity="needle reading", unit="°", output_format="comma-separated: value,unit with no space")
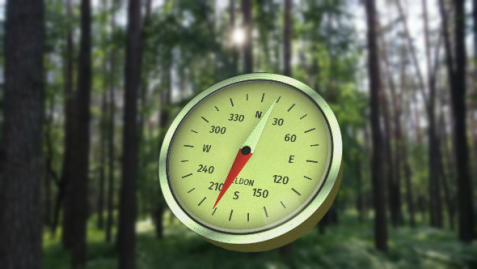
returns 195,°
